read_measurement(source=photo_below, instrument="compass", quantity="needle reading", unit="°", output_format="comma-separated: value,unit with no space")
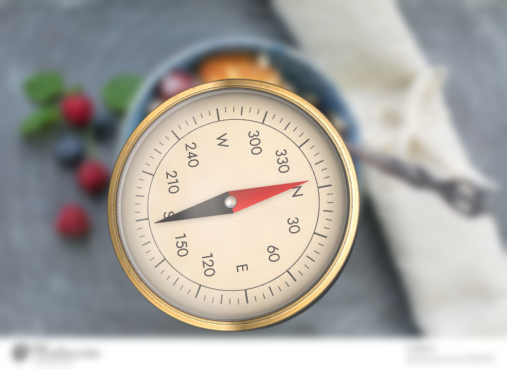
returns 355,°
